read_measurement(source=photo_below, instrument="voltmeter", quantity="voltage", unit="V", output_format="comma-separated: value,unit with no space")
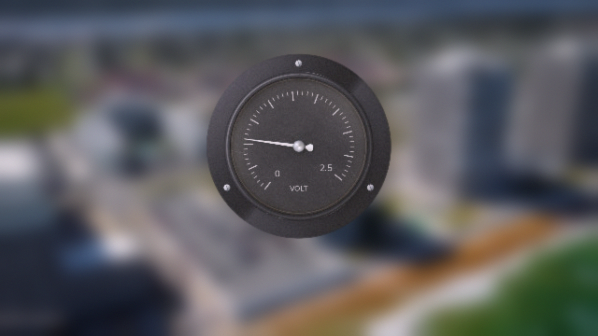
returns 0.55,V
